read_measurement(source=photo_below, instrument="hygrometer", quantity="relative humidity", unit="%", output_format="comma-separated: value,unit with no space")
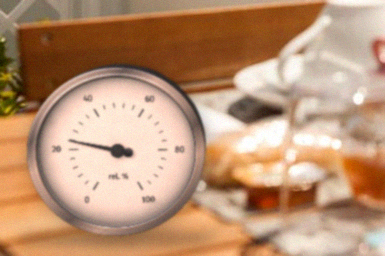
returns 24,%
